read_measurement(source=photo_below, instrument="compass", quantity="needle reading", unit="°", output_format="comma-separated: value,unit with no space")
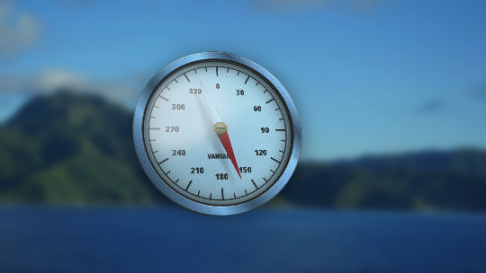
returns 160,°
